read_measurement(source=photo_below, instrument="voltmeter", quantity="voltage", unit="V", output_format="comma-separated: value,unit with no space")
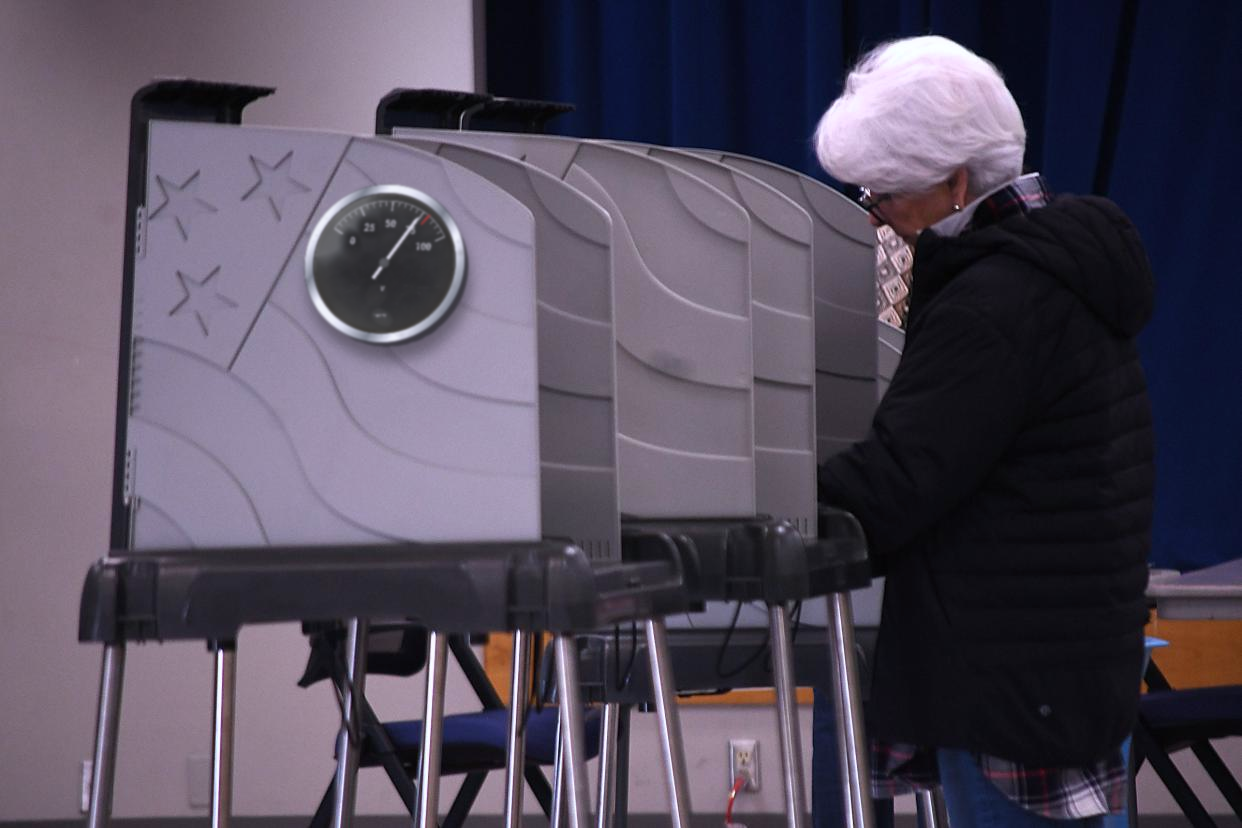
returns 75,V
